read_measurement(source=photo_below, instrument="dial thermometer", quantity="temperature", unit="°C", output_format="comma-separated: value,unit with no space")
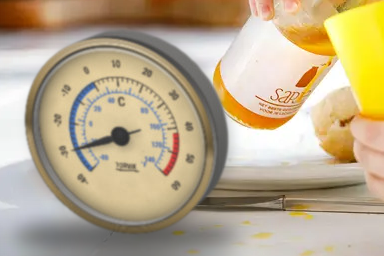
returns -30,°C
